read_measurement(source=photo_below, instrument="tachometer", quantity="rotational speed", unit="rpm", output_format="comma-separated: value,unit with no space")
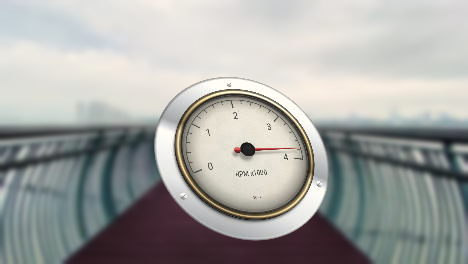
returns 3800,rpm
